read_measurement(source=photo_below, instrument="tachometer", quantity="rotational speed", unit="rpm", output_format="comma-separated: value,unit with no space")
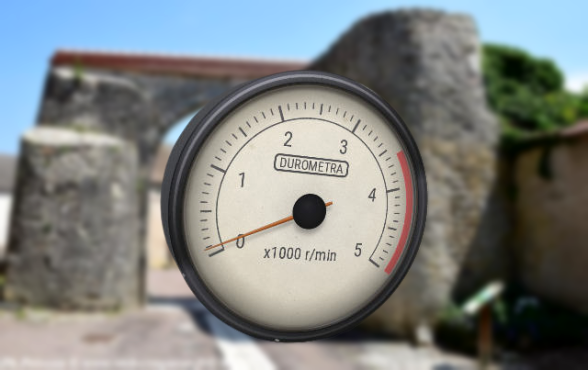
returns 100,rpm
